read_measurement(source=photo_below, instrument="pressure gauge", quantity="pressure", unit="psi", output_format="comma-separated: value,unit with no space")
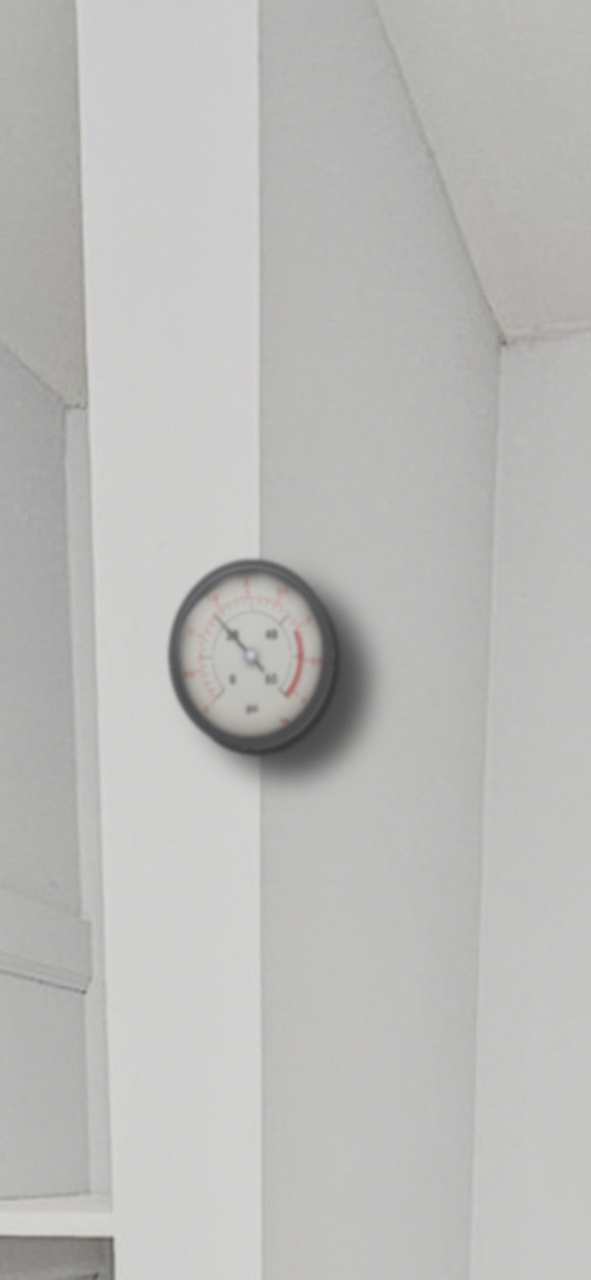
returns 20,psi
